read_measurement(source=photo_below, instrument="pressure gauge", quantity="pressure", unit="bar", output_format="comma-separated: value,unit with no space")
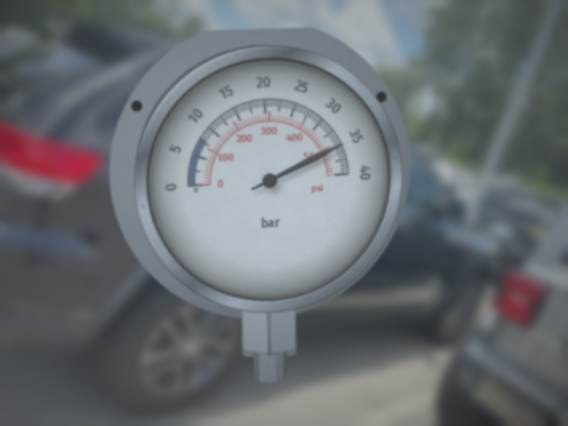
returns 35,bar
